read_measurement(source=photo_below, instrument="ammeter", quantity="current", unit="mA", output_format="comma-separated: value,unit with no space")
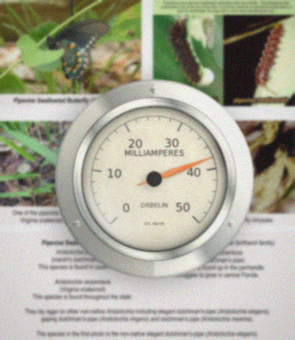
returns 38,mA
